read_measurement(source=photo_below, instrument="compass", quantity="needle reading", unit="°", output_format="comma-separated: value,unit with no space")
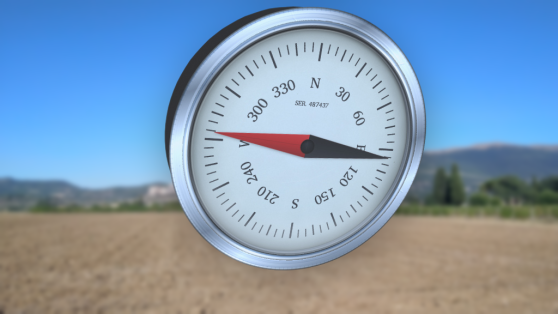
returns 275,°
